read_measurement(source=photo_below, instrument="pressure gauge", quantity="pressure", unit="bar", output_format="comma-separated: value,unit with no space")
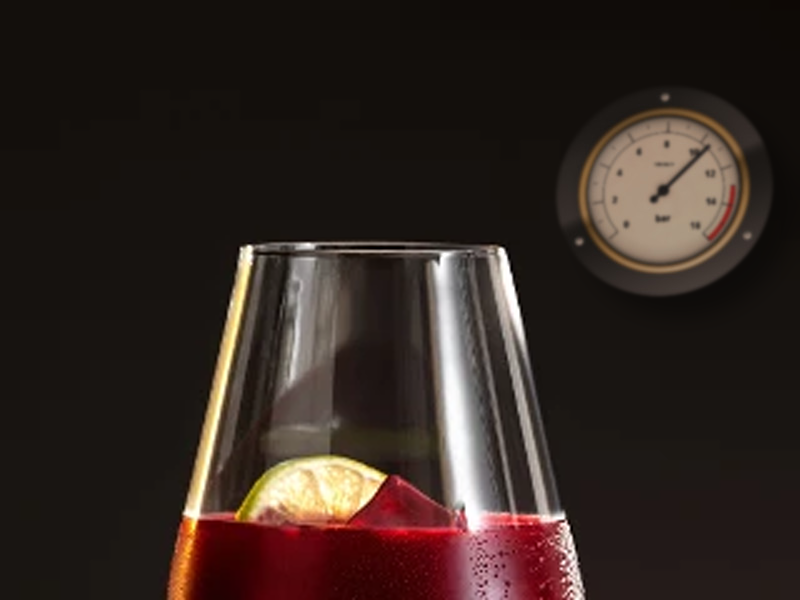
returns 10.5,bar
